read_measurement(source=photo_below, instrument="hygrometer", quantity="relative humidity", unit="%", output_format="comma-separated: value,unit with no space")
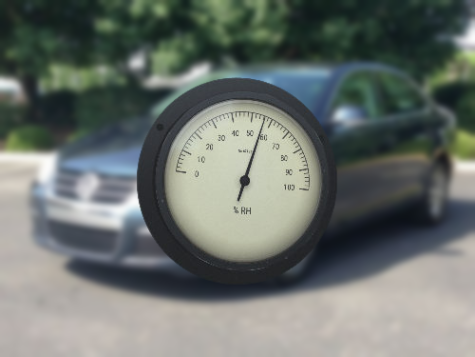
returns 56,%
